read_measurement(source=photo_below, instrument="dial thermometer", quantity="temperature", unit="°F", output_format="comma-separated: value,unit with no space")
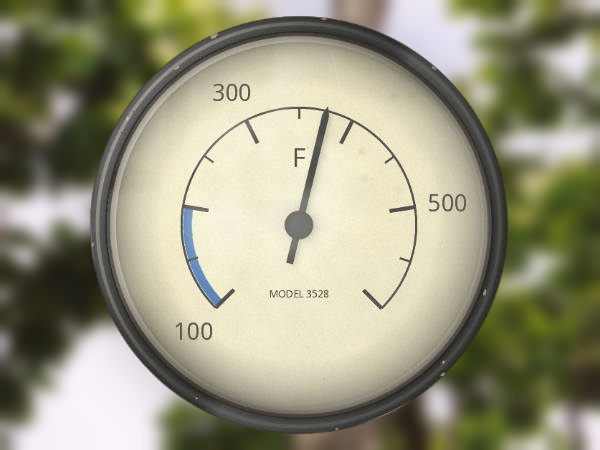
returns 375,°F
